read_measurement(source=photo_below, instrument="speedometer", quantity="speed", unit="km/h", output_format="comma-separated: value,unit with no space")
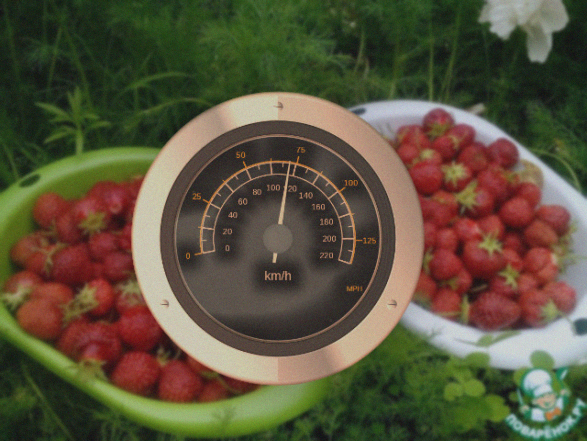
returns 115,km/h
